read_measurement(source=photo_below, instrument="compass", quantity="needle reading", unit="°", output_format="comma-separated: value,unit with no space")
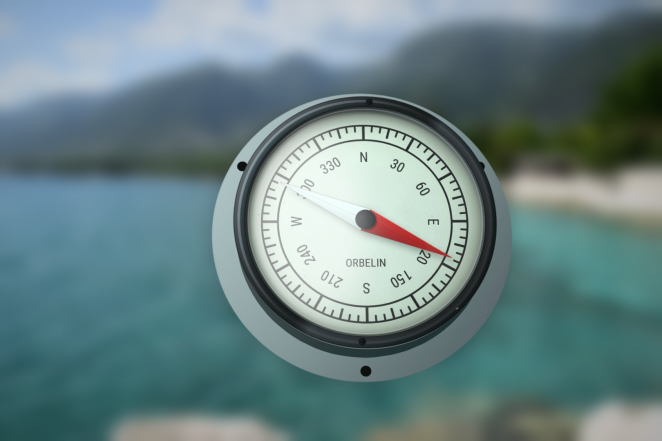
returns 115,°
